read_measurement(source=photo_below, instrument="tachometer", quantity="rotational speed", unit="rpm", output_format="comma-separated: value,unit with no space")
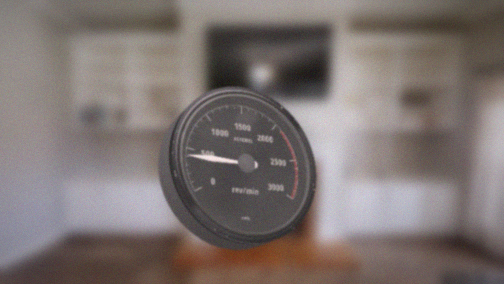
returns 400,rpm
